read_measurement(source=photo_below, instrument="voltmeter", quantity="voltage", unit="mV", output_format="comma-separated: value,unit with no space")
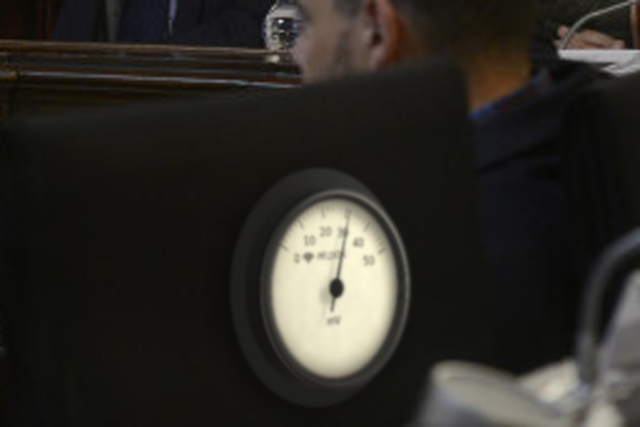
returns 30,mV
